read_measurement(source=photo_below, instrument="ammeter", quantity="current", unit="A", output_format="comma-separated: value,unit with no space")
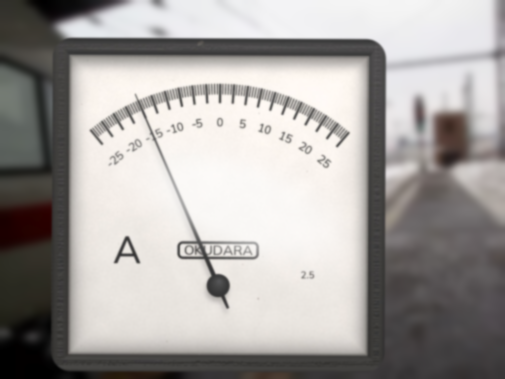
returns -15,A
